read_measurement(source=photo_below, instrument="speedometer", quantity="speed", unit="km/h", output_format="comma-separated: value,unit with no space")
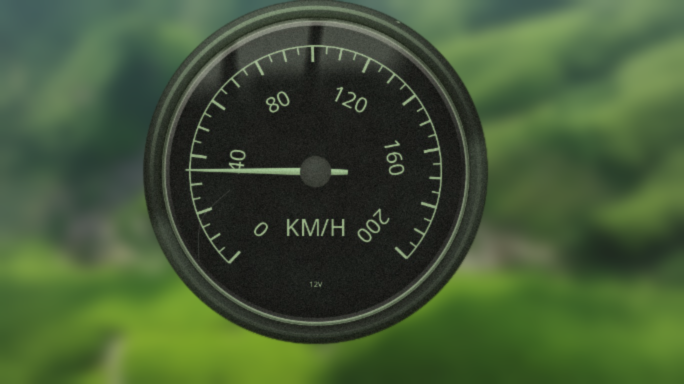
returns 35,km/h
